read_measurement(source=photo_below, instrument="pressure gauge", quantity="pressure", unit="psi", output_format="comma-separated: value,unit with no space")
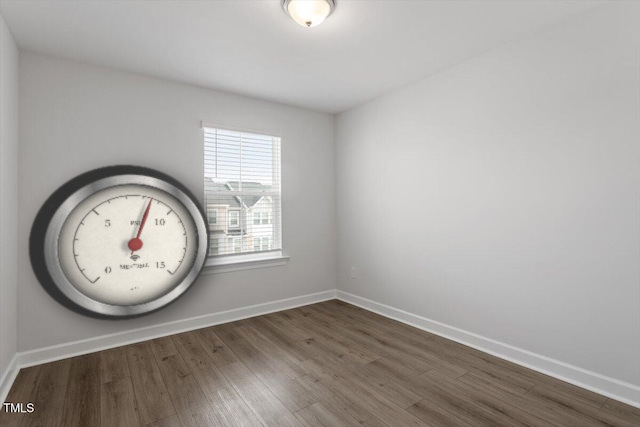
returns 8.5,psi
